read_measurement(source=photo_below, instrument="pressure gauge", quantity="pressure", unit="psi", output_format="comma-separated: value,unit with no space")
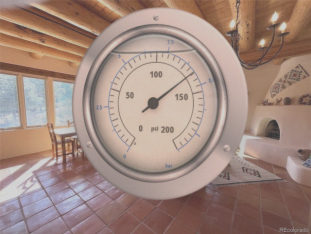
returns 135,psi
